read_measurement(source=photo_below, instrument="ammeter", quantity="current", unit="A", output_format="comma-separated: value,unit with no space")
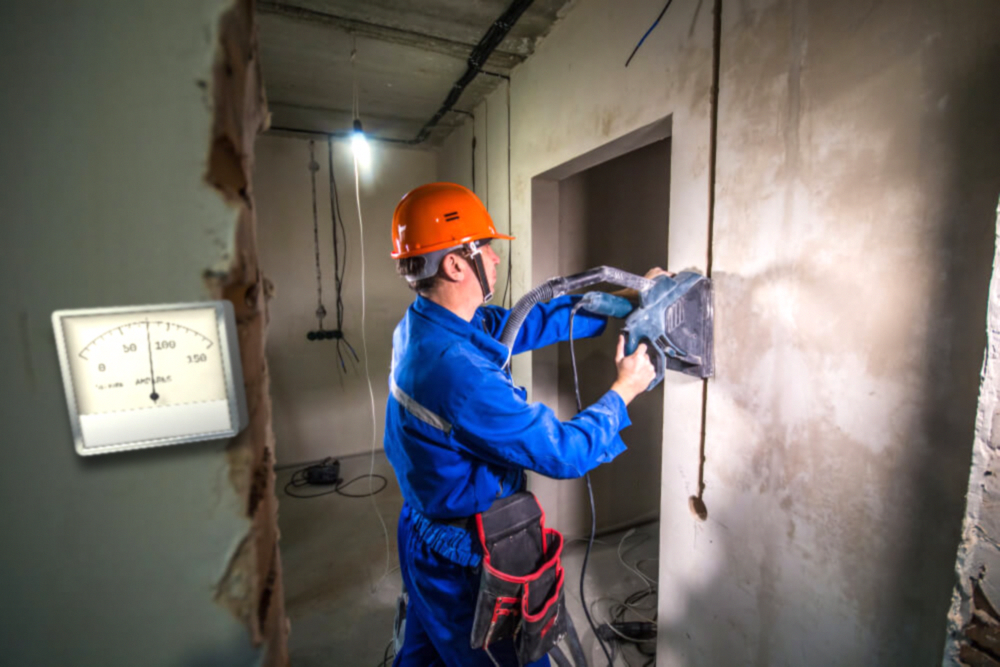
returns 80,A
